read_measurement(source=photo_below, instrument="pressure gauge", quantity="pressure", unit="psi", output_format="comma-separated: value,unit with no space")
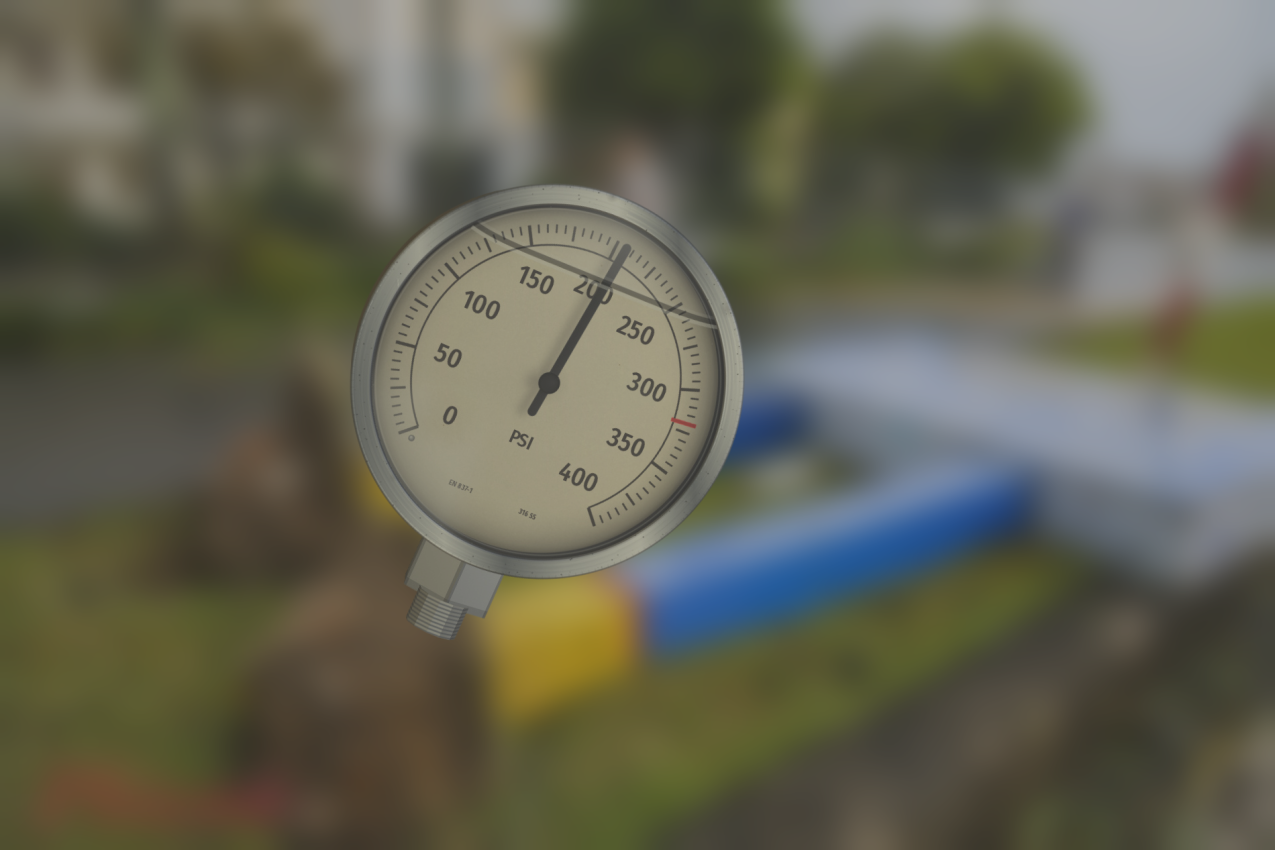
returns 205,psi
